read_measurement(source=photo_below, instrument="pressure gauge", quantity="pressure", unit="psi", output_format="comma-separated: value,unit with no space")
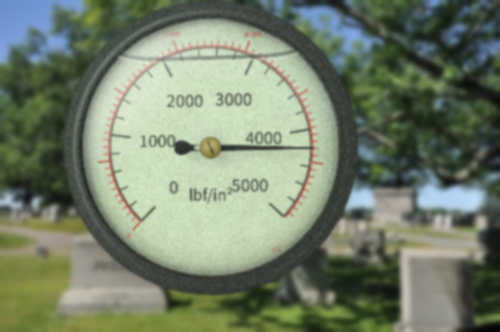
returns 4200,psi
